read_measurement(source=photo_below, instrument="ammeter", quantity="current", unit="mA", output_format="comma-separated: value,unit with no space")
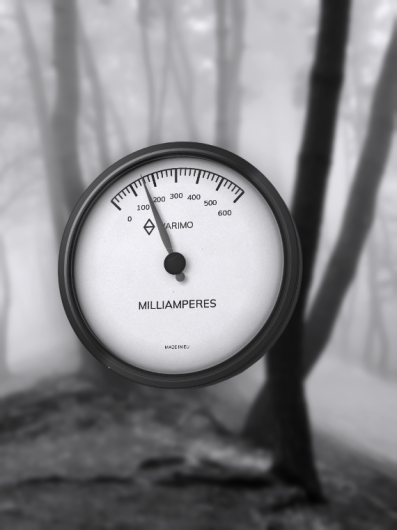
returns 160,mA
